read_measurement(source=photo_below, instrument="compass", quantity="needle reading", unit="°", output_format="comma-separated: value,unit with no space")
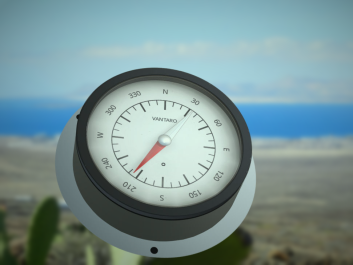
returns 215,°
